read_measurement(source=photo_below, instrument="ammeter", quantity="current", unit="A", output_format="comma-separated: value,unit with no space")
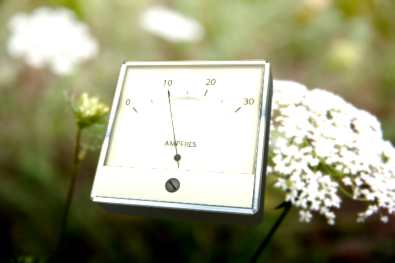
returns 10,A
